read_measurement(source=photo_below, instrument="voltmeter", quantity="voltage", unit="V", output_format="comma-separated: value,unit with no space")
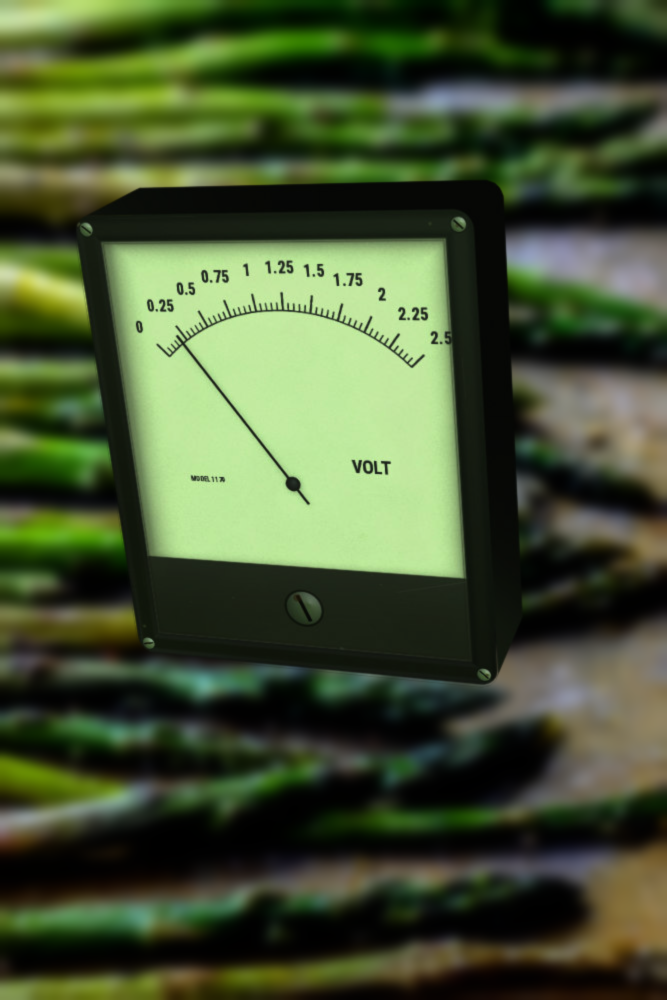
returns 0.25,V
